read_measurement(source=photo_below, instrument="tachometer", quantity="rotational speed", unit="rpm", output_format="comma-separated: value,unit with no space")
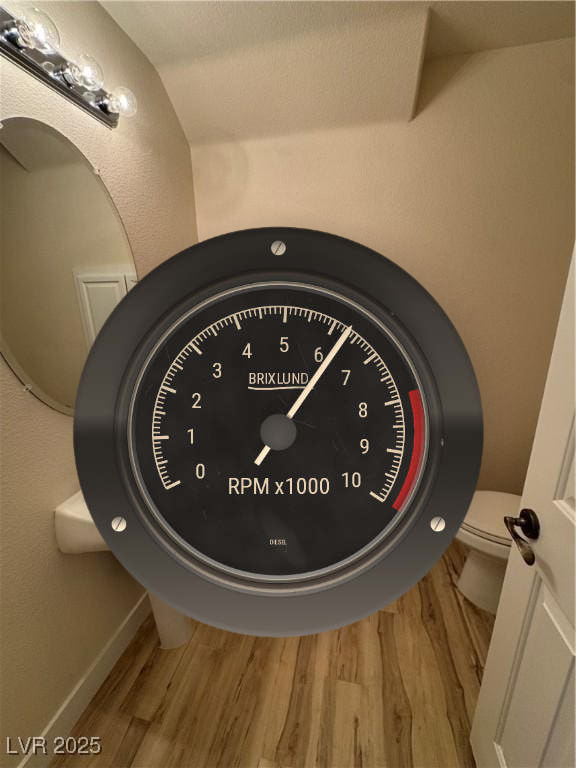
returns 6300,rpm
